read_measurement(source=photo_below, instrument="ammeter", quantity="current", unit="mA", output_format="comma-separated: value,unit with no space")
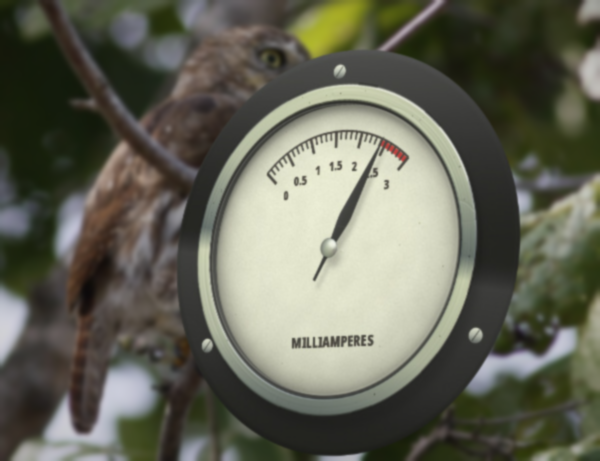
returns 2.5,mA
